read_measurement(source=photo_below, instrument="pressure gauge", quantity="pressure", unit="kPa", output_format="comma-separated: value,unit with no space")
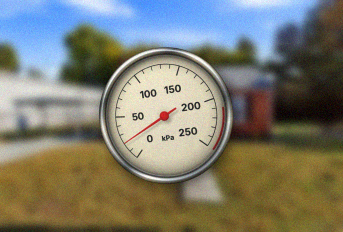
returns 20,kPa
